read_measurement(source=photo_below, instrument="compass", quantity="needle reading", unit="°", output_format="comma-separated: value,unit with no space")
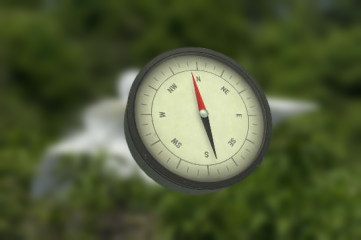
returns 350,°
